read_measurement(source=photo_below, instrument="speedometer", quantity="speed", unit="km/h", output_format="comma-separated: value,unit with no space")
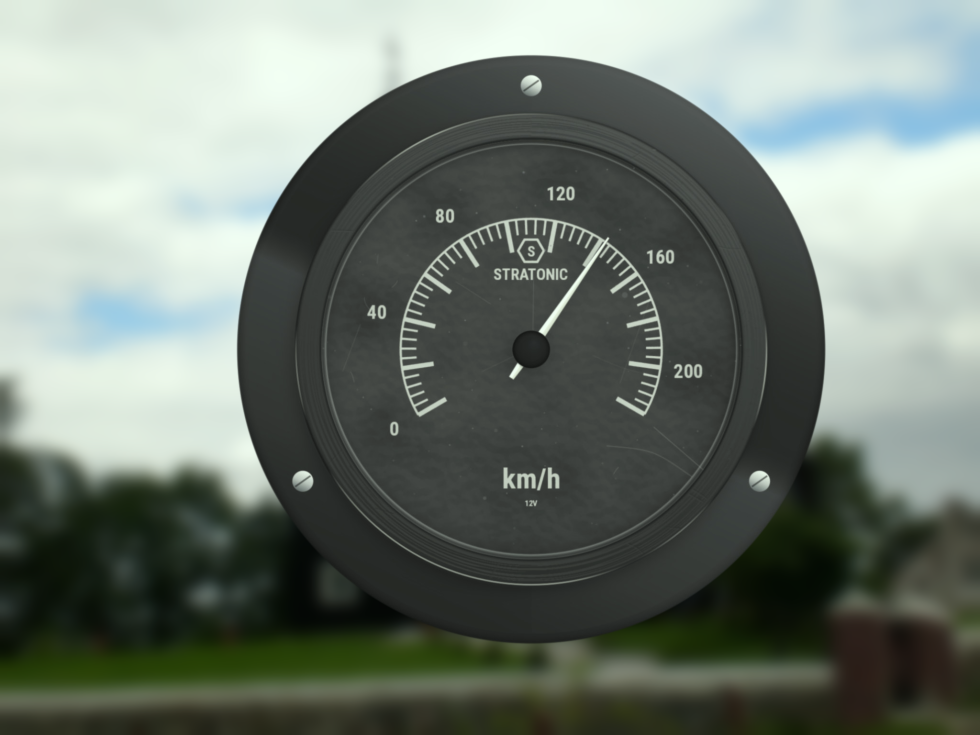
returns 142,km/h
